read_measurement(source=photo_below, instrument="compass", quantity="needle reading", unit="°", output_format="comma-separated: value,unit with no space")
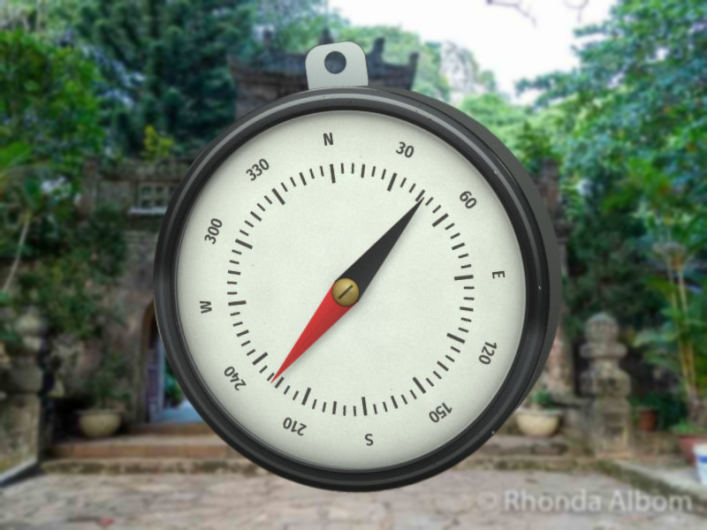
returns 227.5,°
